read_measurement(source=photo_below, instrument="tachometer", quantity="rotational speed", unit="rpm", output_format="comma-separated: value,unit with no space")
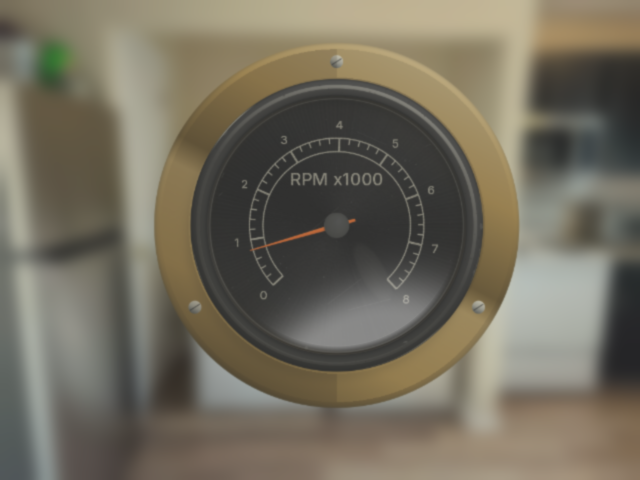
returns 800,rpm
